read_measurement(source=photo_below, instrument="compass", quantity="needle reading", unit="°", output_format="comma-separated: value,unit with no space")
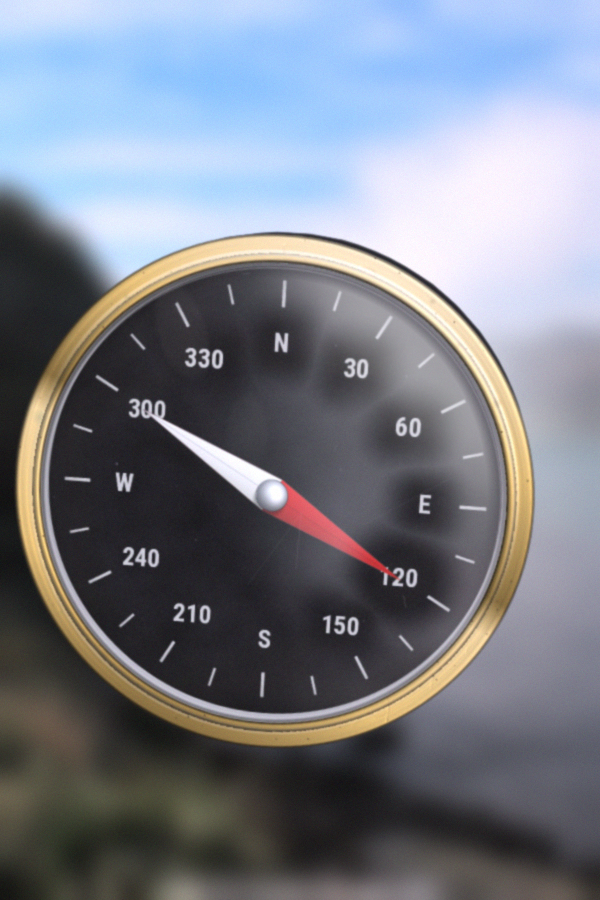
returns 120,°
